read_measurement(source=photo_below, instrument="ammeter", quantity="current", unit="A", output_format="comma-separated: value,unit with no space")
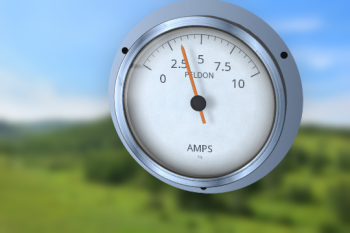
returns 3.5,A
